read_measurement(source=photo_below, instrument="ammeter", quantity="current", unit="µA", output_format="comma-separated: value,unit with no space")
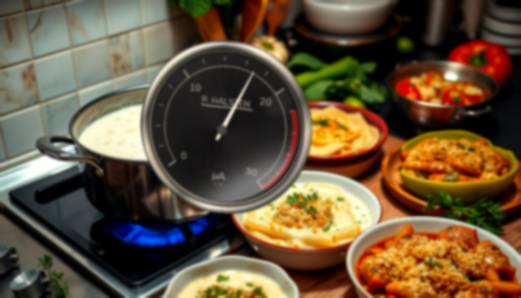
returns 17,µA
